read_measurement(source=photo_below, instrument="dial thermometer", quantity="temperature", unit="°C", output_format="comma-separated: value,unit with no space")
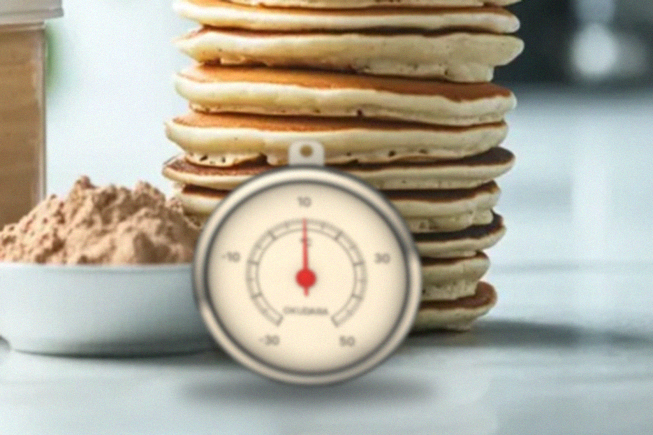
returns 10,°C
